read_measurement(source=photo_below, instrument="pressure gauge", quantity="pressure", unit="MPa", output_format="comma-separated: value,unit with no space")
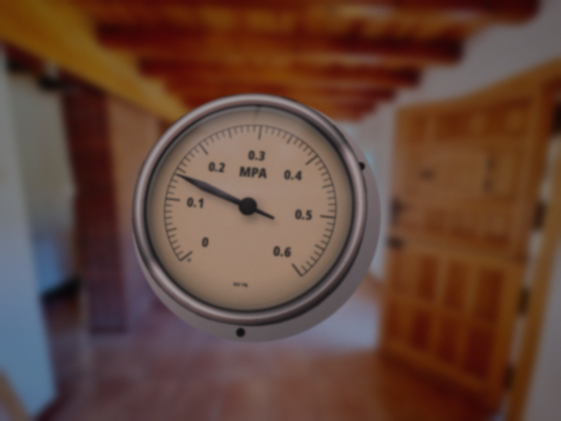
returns 0.14,MPa
